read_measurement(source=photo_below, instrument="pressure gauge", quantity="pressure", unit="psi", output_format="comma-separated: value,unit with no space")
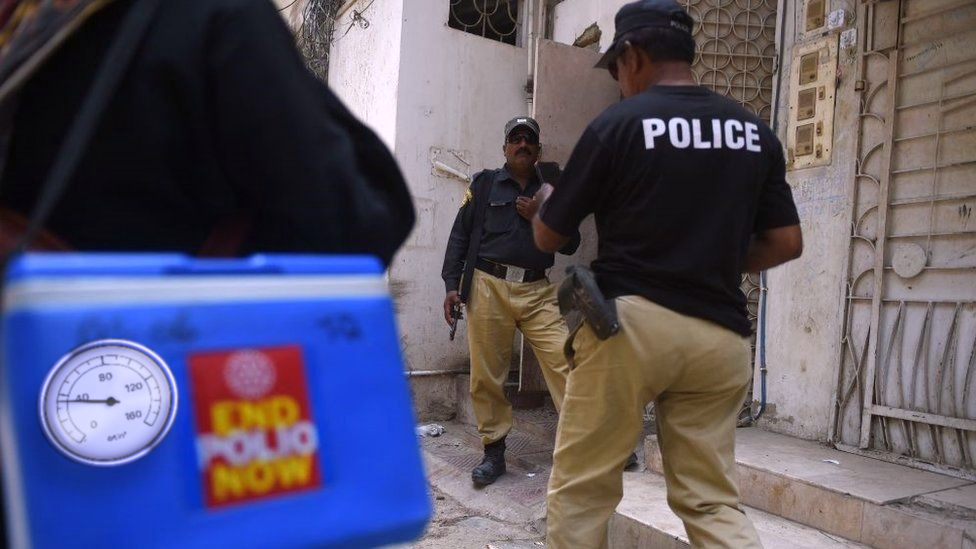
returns 35,psi
